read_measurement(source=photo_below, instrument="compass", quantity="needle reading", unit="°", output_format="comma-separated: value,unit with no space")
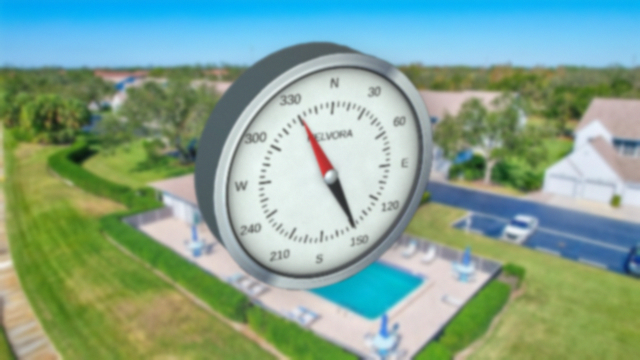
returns 330,°
